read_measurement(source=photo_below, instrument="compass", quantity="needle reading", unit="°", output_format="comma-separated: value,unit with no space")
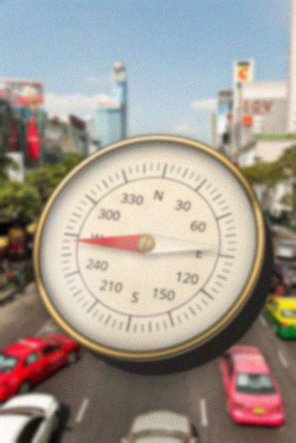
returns 265,°
